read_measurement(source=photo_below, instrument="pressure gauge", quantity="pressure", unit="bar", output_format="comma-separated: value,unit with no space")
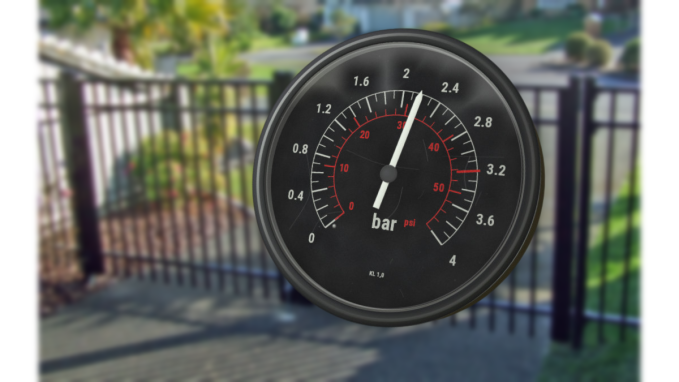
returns 2.2,bar
